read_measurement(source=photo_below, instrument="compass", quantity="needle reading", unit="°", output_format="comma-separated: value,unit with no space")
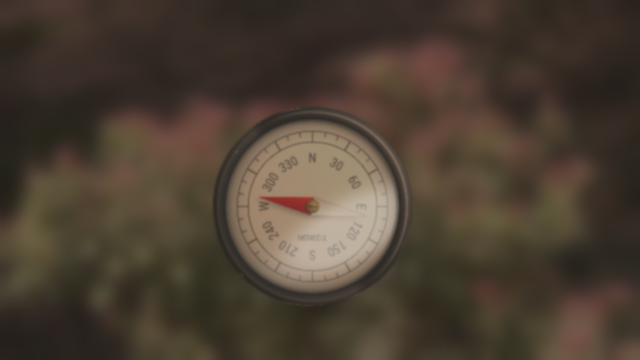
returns 280,°
